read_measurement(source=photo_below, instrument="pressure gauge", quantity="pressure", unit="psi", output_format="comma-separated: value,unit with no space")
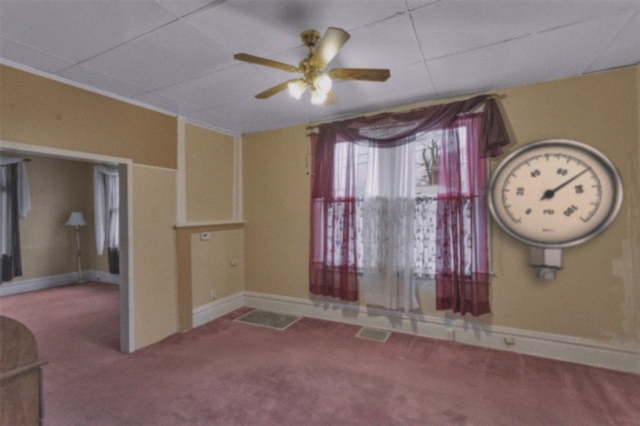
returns 70,psi
